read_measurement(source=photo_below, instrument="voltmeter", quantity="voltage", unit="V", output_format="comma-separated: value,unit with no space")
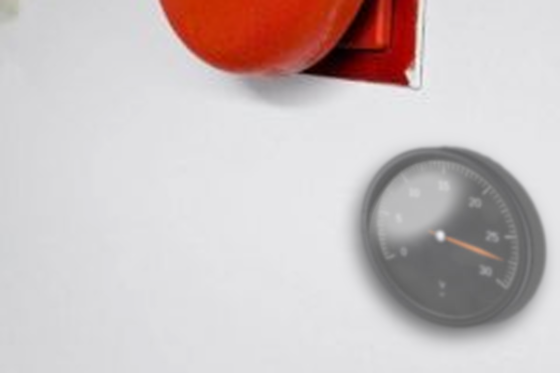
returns 27.5,V
